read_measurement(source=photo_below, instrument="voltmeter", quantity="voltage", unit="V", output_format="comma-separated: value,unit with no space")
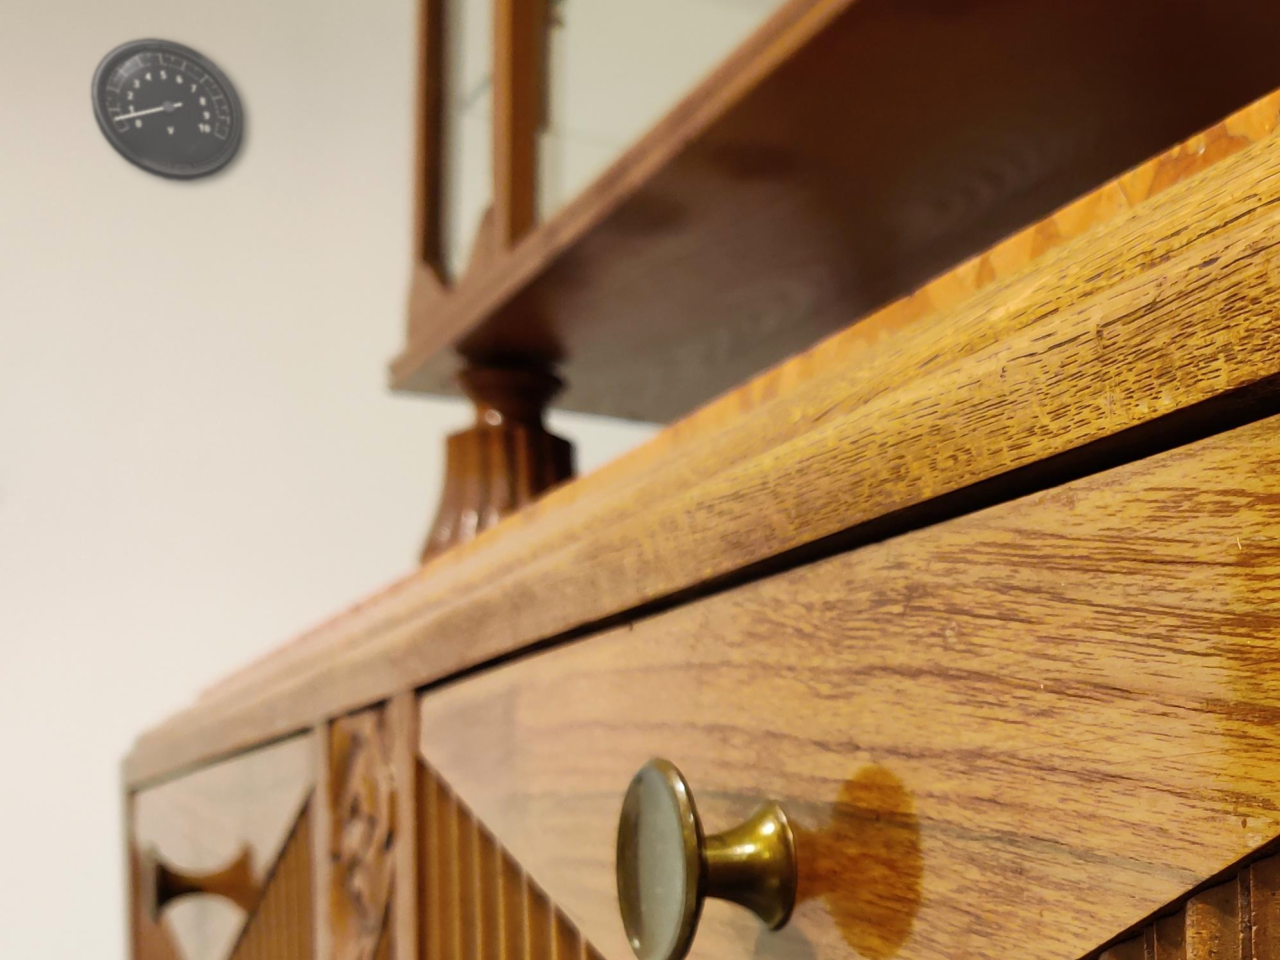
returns 0.5,V
